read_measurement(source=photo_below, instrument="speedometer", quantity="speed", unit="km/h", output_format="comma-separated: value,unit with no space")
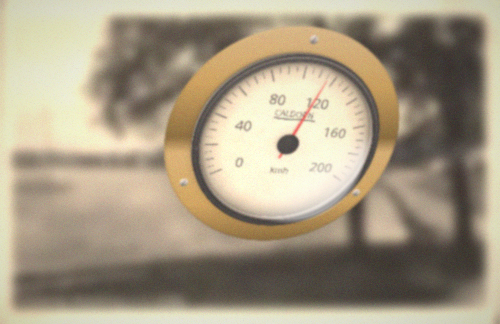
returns 115,km/h
